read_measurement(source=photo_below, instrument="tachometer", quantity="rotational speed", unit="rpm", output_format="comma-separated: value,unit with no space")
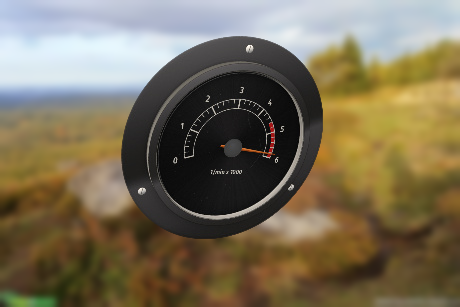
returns 5800,rpm
